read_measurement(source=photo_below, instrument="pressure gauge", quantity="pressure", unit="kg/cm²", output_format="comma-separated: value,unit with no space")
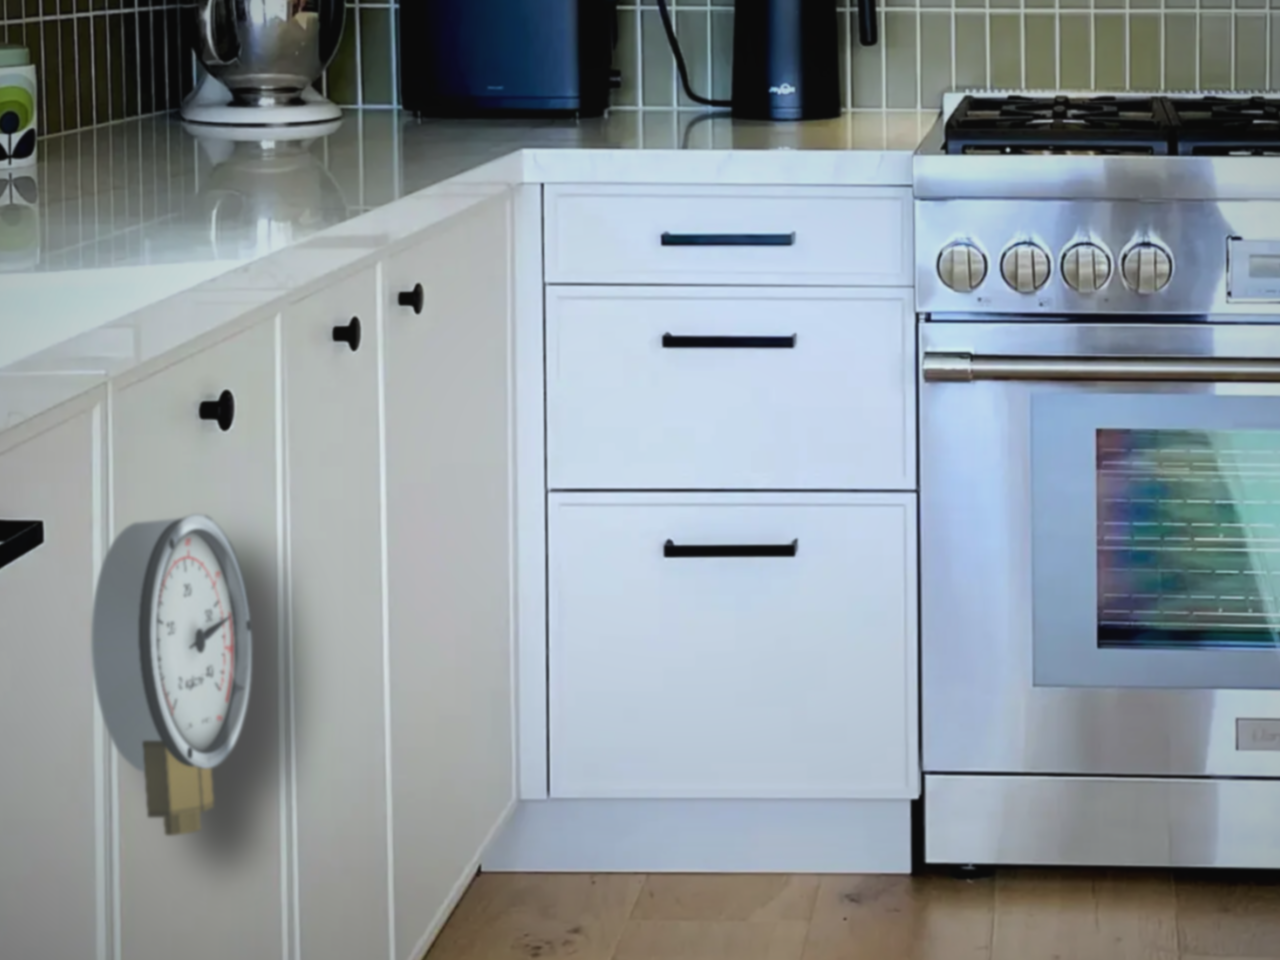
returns 32,kg/cm²
